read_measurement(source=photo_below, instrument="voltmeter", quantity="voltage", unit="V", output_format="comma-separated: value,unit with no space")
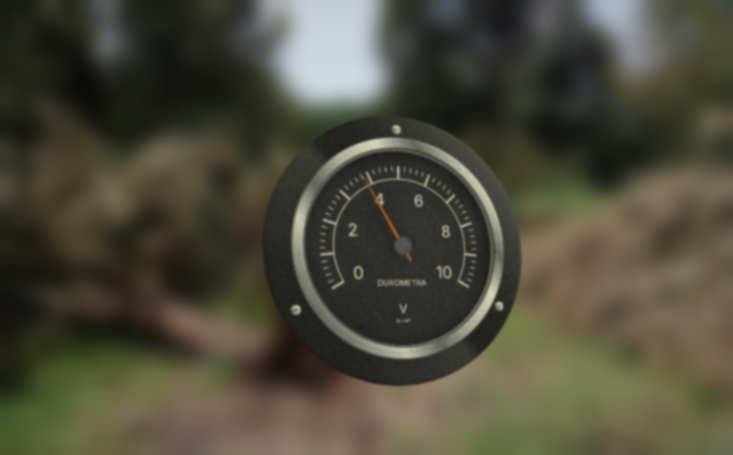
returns 3.8,V
